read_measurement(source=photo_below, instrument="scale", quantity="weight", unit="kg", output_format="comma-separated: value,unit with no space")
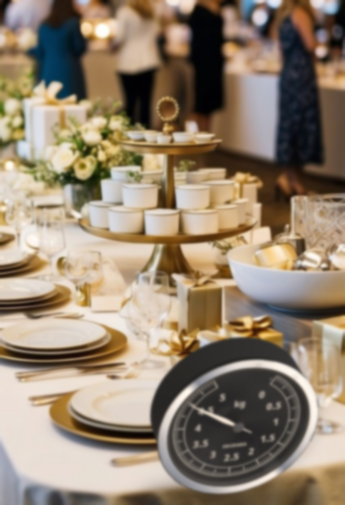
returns 4.5,kg
